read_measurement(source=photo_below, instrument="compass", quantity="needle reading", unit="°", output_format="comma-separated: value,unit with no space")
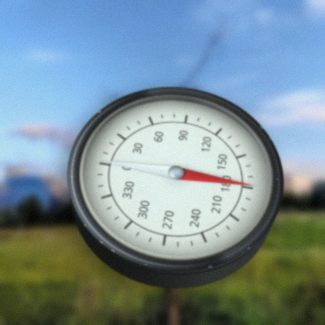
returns 180,°
